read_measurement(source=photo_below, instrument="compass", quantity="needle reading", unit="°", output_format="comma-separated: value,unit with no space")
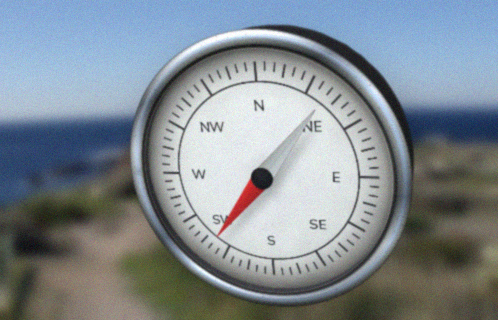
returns 220,°
